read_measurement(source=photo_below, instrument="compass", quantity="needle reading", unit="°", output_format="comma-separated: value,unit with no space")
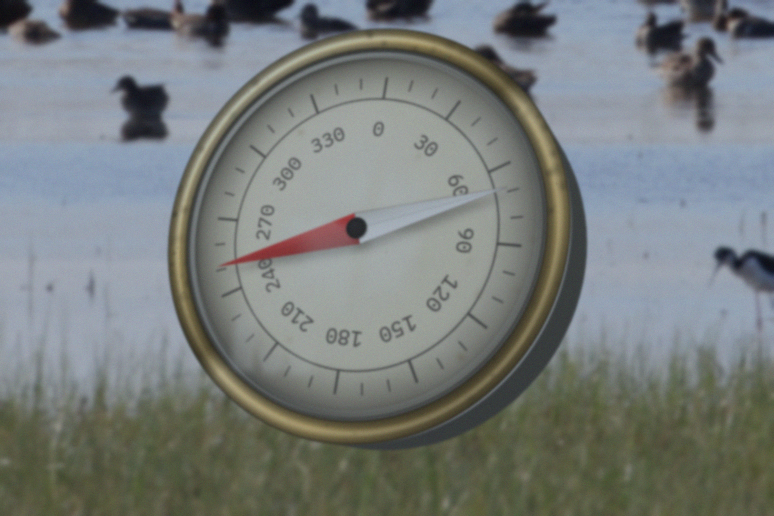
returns 250,°
